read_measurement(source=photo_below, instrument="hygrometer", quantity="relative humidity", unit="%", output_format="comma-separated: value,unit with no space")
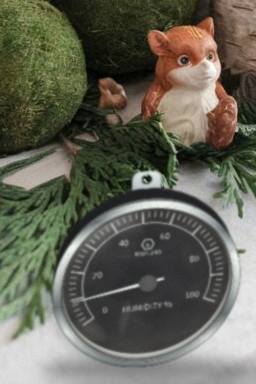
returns 10,%
